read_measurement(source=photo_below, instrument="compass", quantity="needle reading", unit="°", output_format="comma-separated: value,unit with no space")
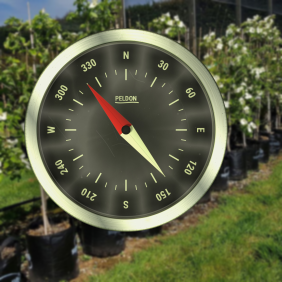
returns 320,°
